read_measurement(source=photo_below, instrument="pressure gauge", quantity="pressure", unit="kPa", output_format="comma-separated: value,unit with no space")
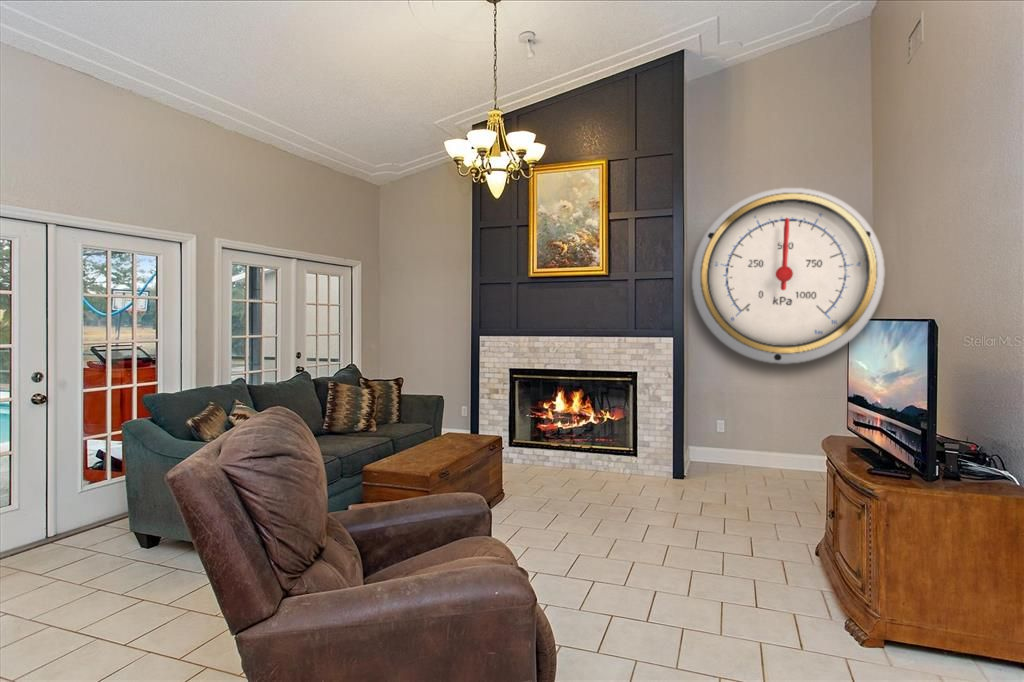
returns 500,kPa
